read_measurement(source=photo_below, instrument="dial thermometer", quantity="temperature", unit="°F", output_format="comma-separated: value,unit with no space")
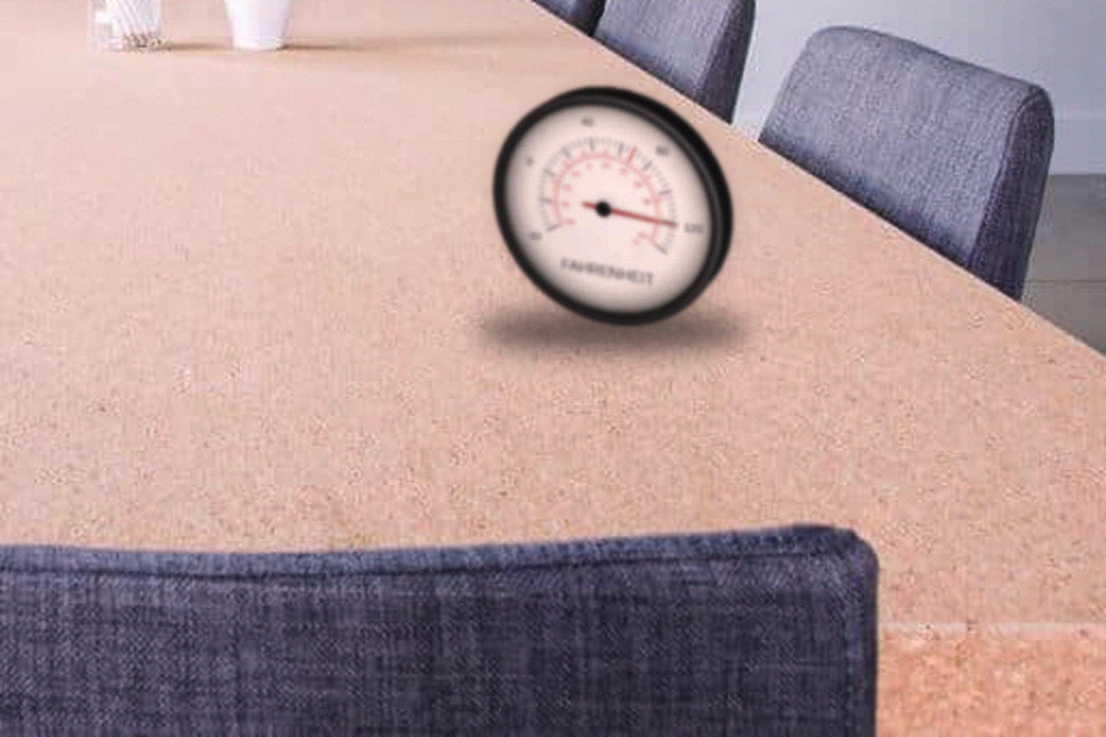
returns 120,°F
